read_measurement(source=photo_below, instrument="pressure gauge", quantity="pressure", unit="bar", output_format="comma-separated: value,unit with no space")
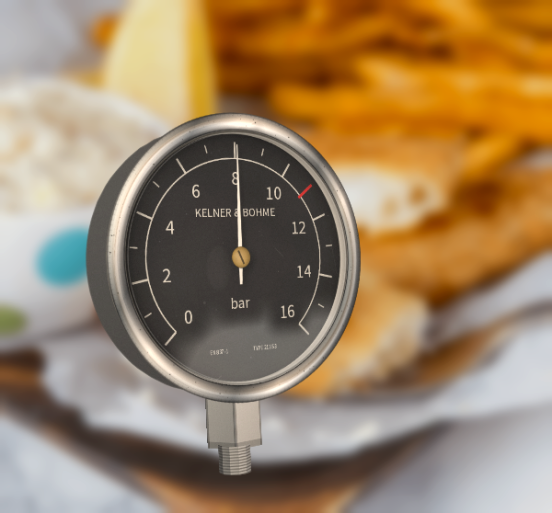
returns 8,bar
